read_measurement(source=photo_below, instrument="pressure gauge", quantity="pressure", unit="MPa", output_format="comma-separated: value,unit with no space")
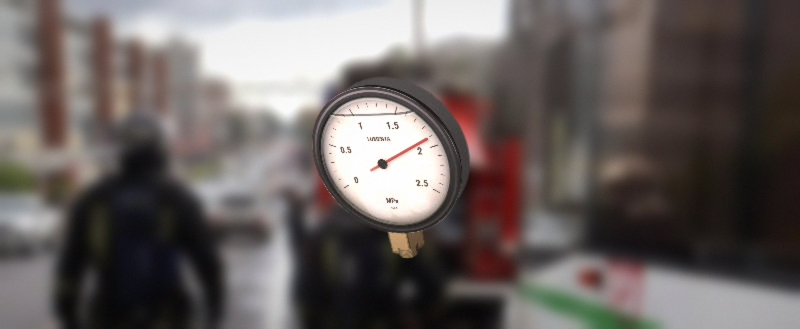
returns 1.9,MPa
